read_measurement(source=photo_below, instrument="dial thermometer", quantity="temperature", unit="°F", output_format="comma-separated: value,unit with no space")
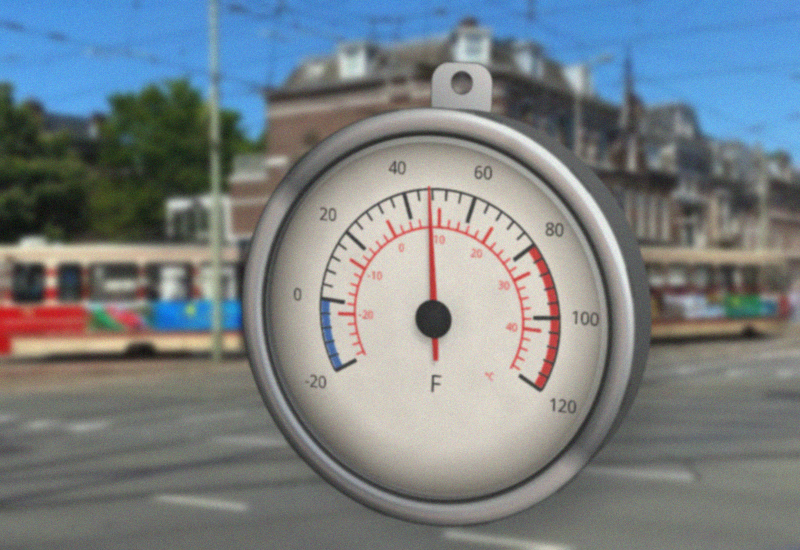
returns 48,°F
